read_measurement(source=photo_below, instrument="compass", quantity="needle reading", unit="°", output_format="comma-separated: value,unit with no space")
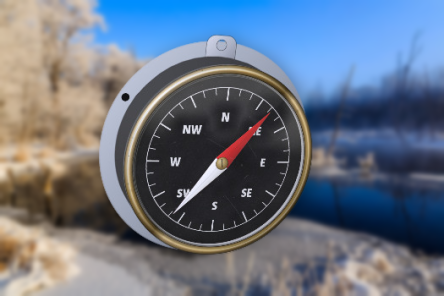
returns 40,°
